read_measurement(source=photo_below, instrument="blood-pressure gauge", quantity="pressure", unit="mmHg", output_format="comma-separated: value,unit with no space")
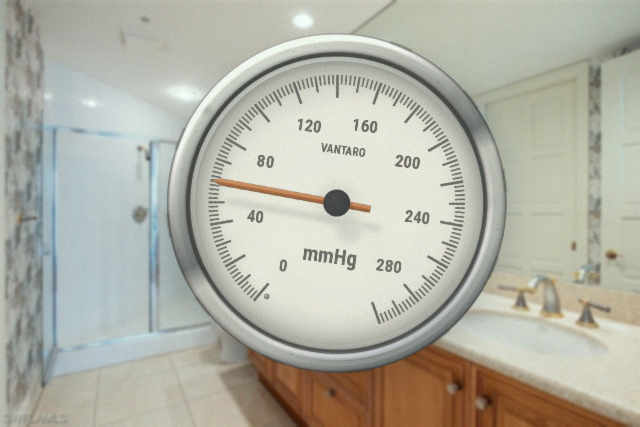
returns 60,mmHg
